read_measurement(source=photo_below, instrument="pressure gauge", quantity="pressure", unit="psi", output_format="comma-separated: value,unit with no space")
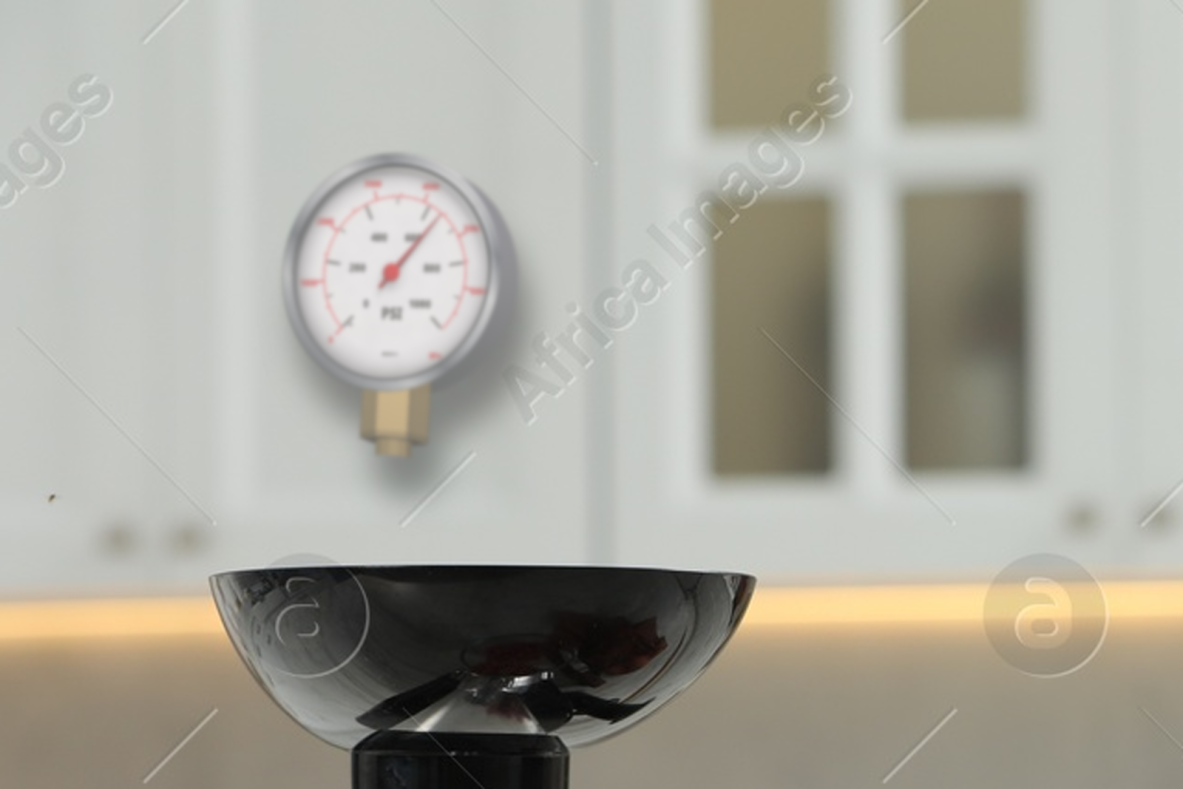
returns 650,psi
